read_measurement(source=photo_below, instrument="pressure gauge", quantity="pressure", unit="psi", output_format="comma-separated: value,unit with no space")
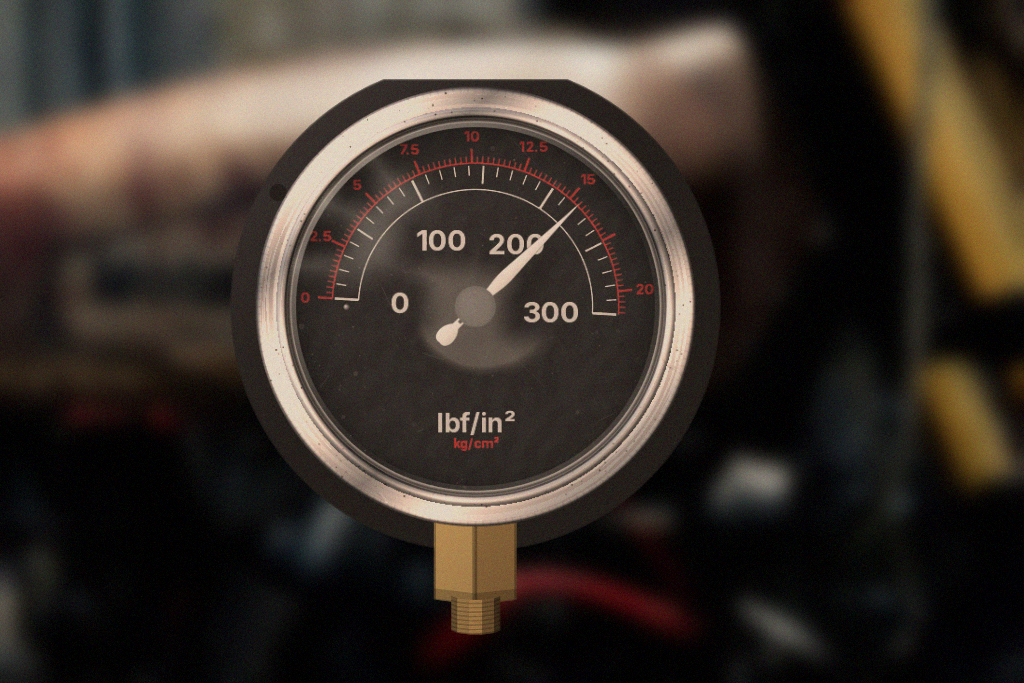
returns 220,psi
